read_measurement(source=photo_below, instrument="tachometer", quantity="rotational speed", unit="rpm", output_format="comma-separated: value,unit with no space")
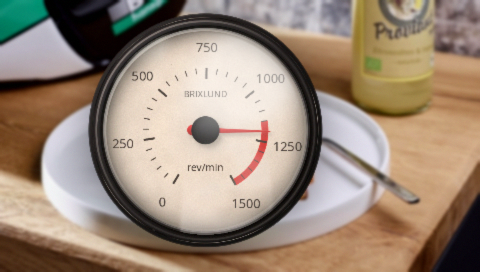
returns 1200,rpm
